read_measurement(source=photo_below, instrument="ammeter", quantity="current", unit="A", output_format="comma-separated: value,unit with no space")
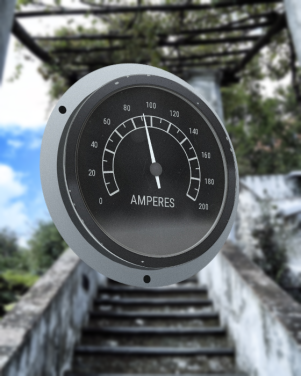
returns 90,A
